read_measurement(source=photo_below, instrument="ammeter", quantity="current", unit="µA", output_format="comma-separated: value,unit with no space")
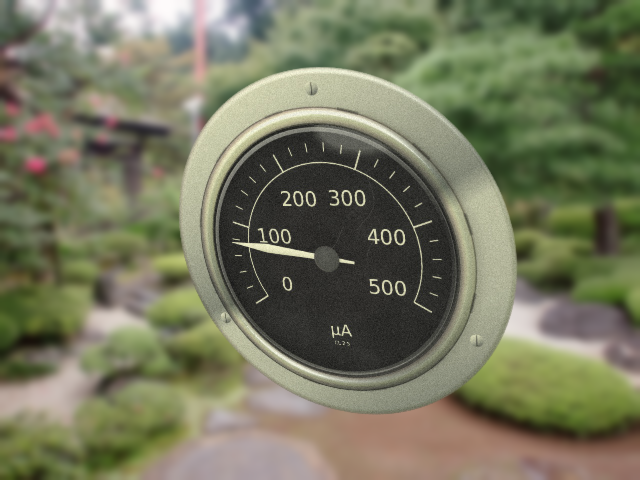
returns 80,µA
